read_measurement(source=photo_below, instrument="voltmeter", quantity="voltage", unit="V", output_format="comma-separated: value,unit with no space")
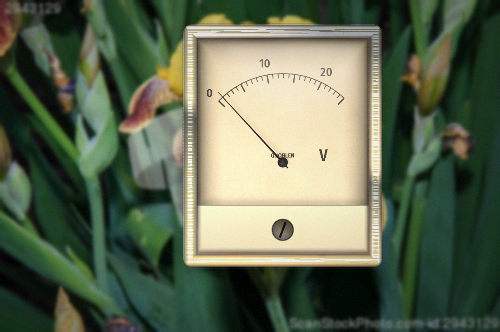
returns 1,V
